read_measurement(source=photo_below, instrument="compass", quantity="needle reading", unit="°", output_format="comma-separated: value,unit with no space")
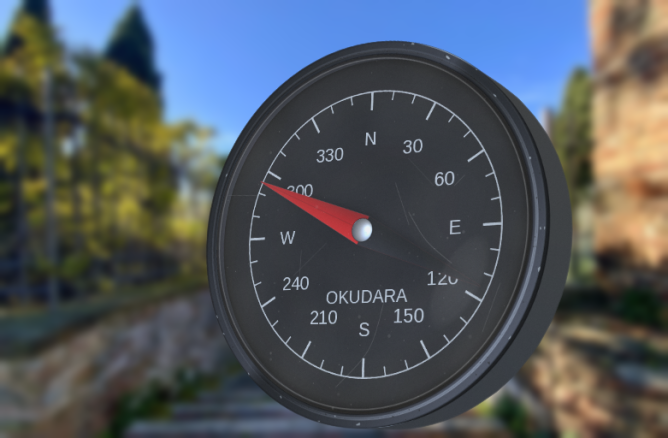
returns 295,°
